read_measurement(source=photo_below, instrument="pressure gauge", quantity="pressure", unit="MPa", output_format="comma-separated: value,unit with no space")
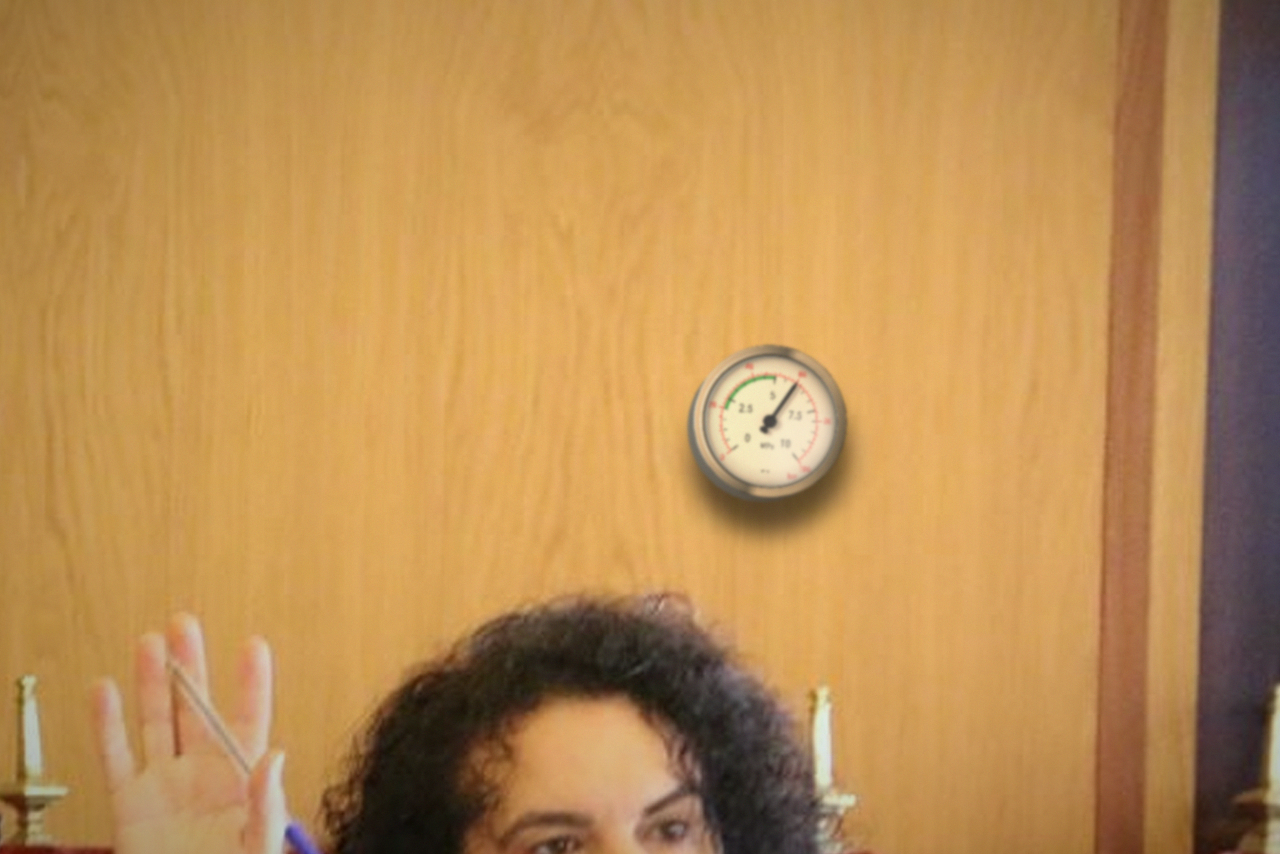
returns 6,MPa
